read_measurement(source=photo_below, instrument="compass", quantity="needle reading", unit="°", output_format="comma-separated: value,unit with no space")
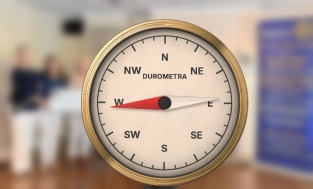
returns 265,°
